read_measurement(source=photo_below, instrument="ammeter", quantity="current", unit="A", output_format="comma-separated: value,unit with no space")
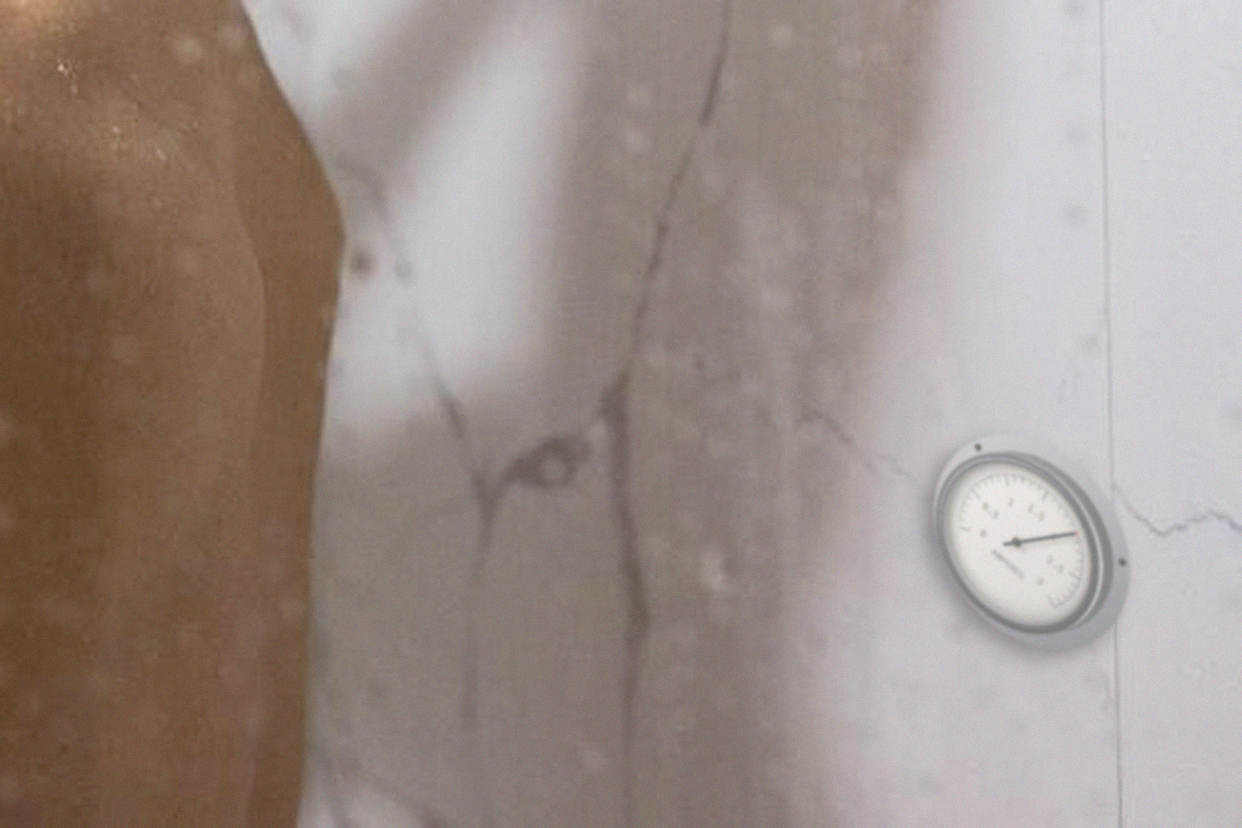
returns 2,A
